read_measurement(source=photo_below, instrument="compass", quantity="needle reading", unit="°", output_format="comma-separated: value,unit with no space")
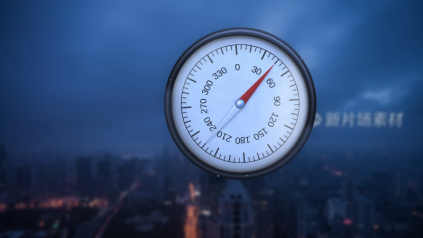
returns 45,°
